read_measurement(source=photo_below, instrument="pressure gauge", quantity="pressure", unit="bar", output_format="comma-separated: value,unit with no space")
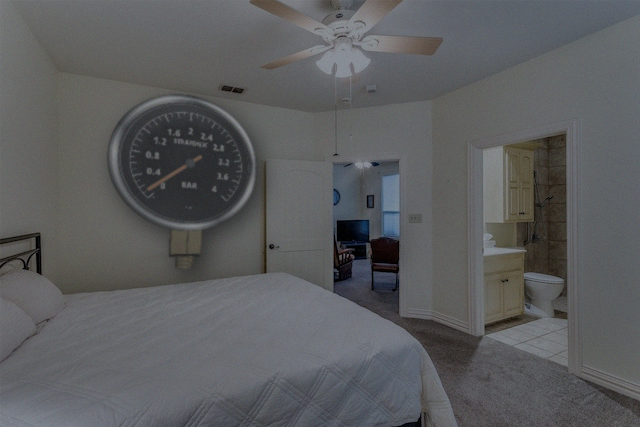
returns 0.1,bar
